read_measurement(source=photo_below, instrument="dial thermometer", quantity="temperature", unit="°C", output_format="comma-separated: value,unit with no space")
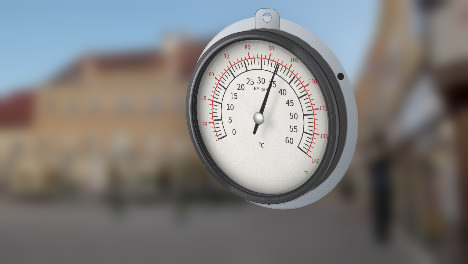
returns 35,°C
